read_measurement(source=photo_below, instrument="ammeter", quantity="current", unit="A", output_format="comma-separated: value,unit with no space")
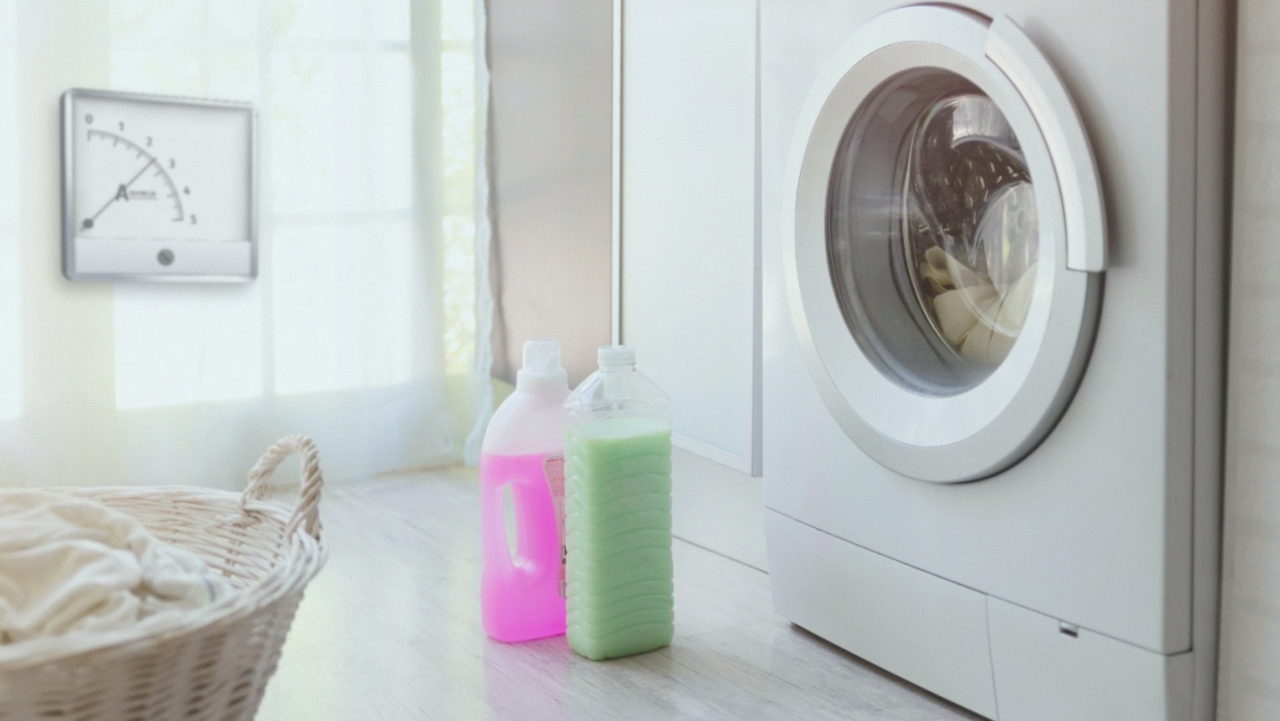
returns 2.5,A
